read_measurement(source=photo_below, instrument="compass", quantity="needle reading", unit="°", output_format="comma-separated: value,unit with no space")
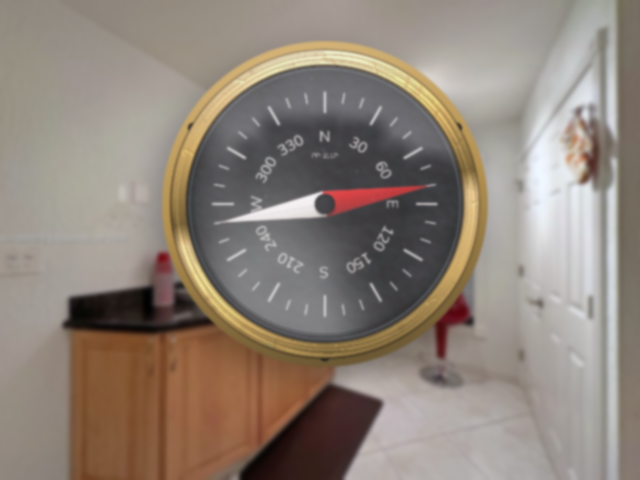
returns 80,°
